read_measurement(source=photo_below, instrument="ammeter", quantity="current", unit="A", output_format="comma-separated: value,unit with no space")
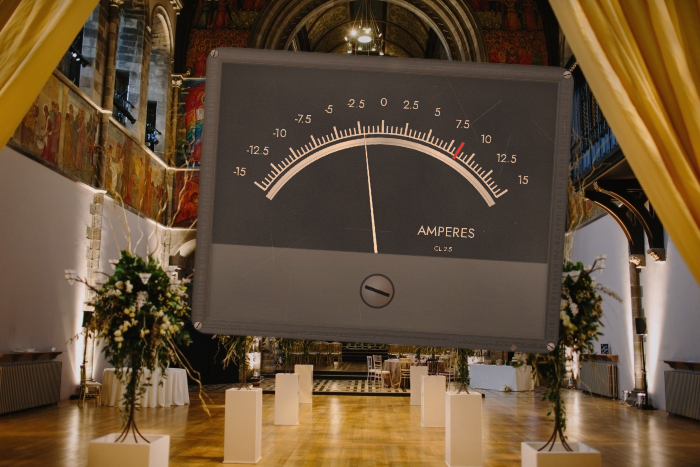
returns -2,A
